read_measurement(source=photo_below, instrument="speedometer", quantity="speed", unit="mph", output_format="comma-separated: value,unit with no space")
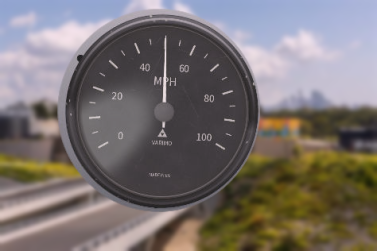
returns 50,mph
